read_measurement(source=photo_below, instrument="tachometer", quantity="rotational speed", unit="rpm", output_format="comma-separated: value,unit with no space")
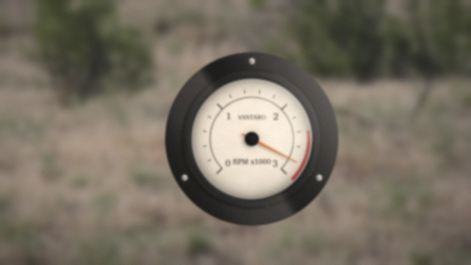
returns 2800,rpm
